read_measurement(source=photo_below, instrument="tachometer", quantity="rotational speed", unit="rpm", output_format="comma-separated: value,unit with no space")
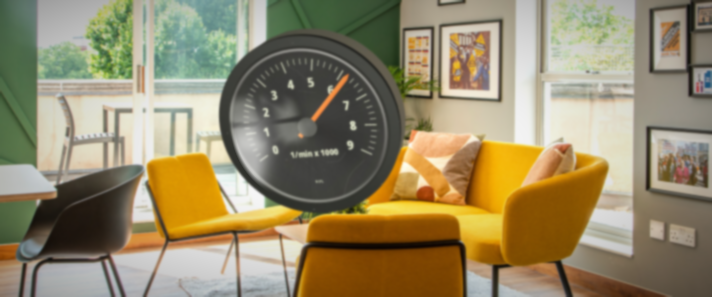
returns 6200,rpm
